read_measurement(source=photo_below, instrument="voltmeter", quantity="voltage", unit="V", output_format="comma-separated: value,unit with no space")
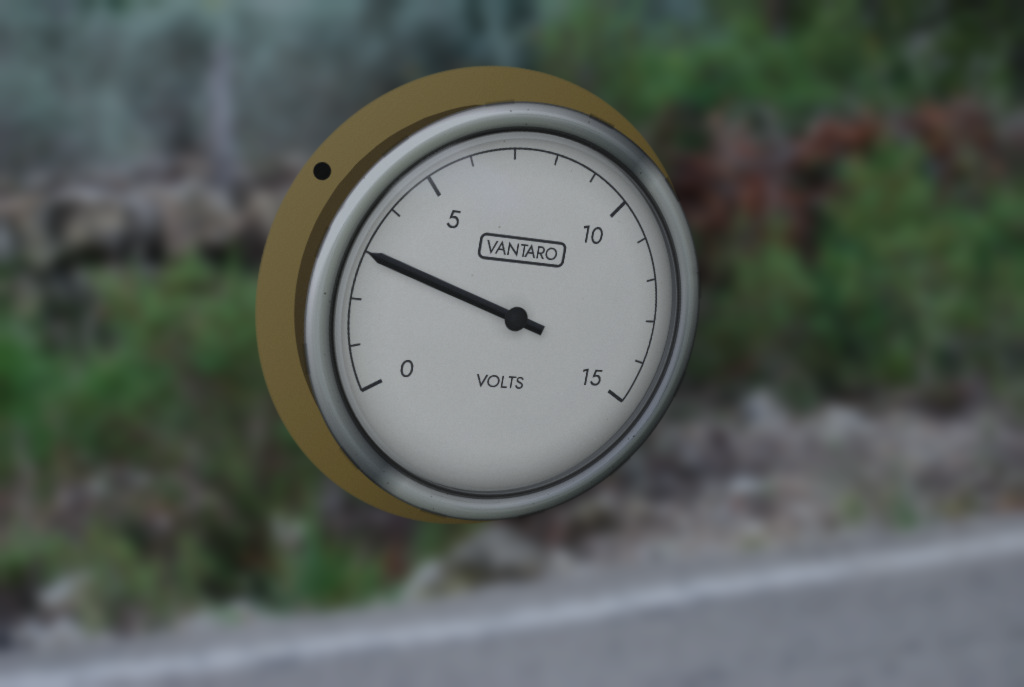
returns 3,V
